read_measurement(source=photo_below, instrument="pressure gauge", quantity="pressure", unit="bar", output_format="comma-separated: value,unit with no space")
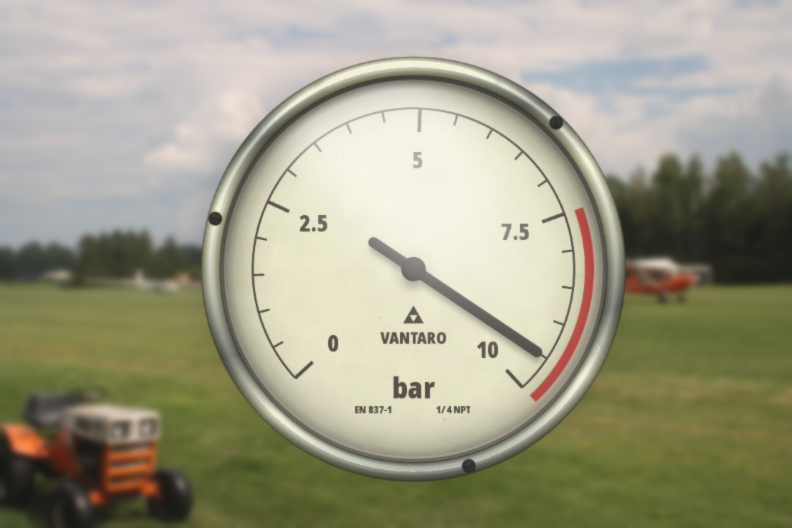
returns 9.5,bar
